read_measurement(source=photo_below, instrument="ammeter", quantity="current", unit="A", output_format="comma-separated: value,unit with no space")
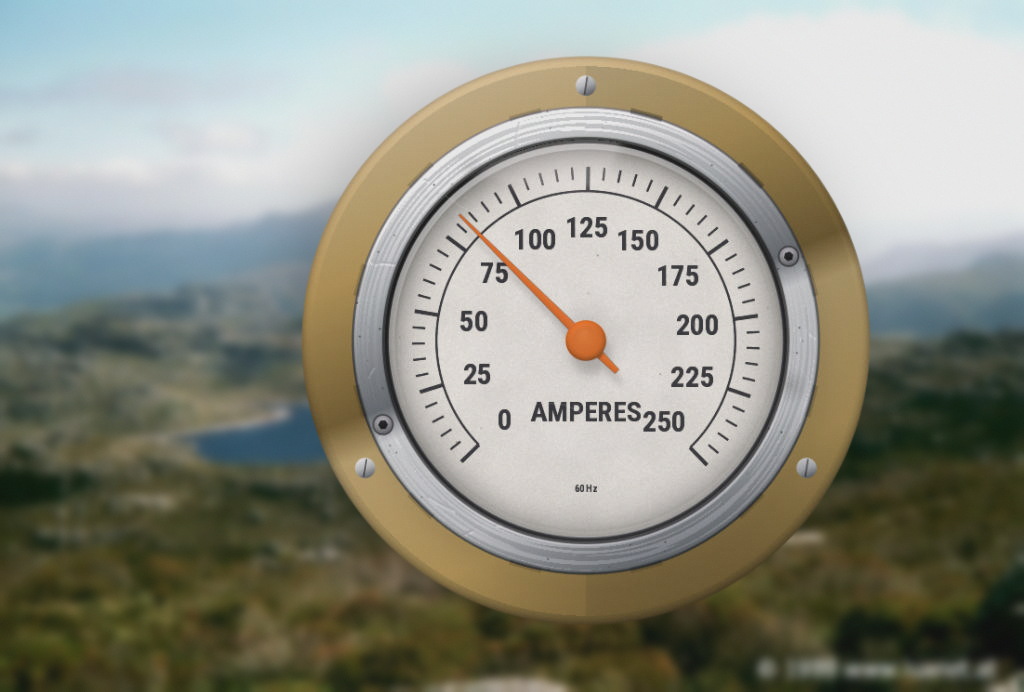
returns 82.5,A
